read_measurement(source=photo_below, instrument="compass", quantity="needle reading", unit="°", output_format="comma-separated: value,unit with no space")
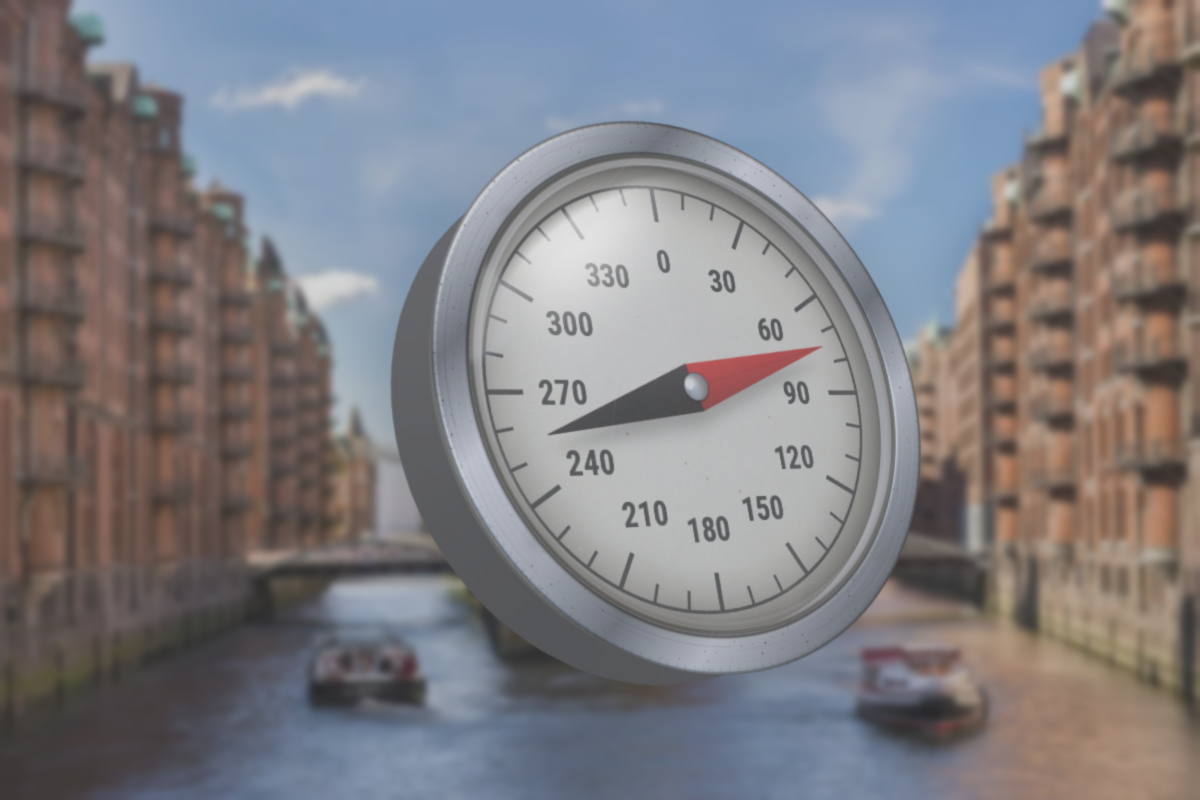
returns 75,°
